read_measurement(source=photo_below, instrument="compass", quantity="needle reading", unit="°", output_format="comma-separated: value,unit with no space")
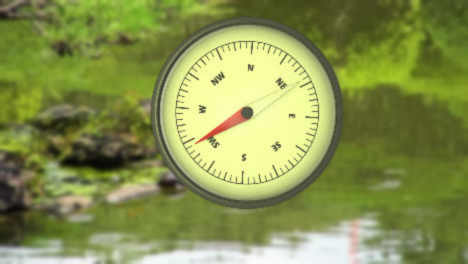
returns 235,°
